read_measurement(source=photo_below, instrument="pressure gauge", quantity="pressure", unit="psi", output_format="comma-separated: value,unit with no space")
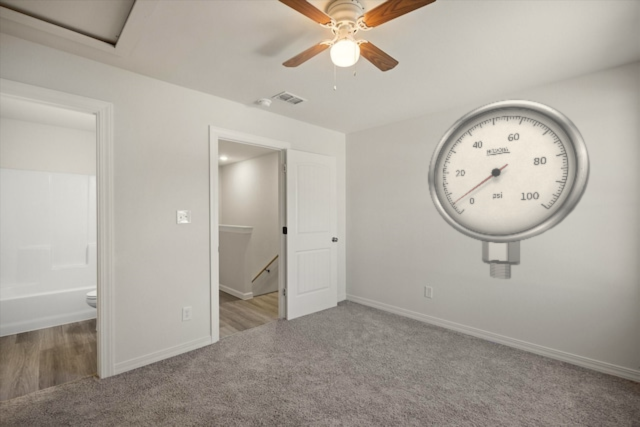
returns 5,psi
